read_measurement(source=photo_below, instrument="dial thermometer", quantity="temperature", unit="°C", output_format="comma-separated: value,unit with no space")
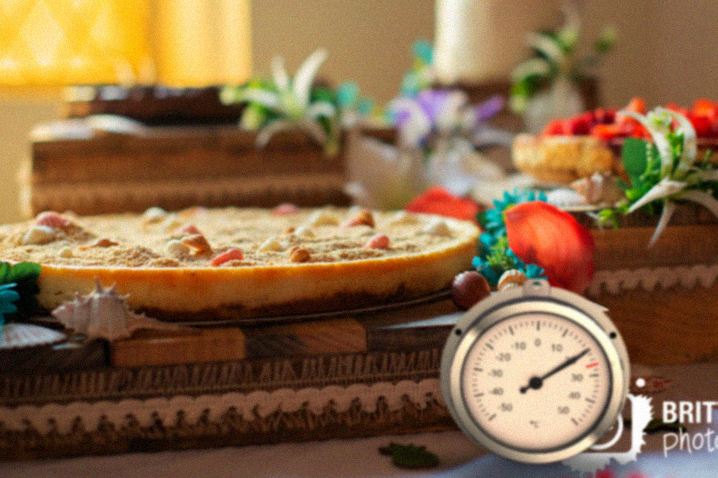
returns 20,°C
